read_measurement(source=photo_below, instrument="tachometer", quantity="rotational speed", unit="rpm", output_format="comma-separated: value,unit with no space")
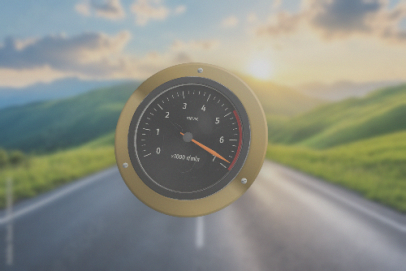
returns 6800,rpm
